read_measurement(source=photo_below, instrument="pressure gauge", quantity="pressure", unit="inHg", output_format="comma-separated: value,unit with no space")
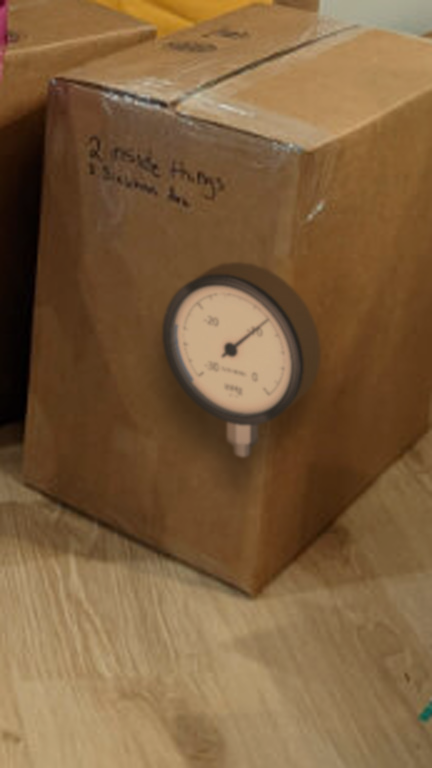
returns -10,inHg
